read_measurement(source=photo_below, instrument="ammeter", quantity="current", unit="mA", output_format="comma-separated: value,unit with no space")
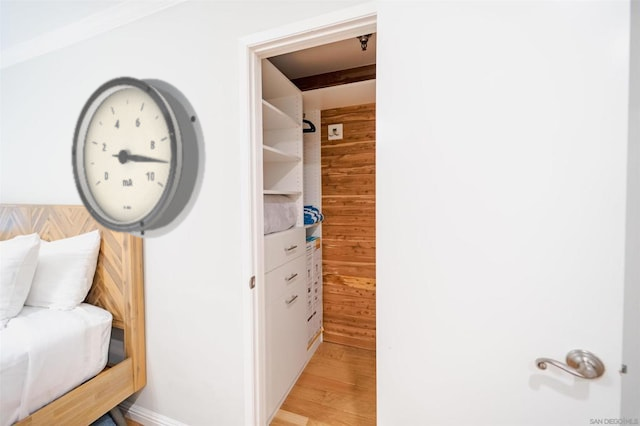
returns 9,mA
